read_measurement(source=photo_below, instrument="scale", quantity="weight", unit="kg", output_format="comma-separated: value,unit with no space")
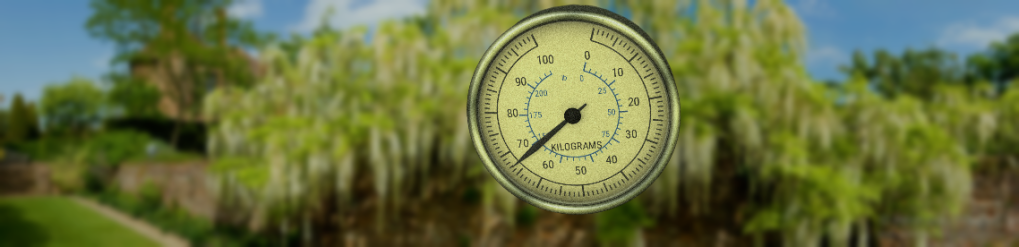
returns 67,kg
